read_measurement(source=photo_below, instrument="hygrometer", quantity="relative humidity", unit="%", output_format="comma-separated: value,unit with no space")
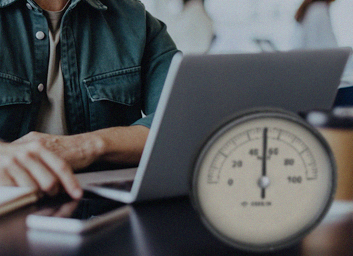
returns 50,%
